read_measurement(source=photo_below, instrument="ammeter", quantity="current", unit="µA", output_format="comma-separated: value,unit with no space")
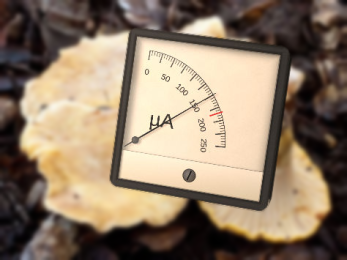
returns 150,µA
